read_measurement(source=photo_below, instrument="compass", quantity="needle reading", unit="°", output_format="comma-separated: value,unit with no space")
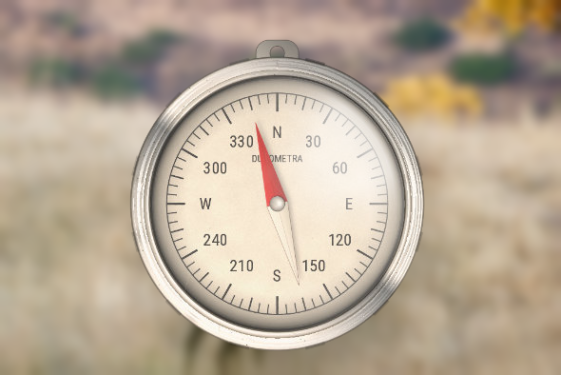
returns 345,°
